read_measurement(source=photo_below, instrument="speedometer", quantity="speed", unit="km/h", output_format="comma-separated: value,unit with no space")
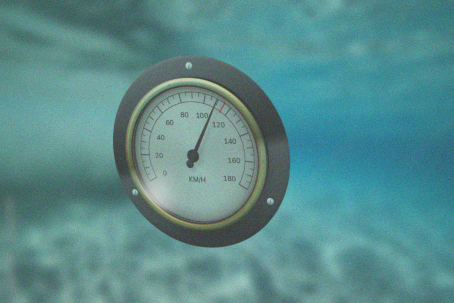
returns 110,km/h
